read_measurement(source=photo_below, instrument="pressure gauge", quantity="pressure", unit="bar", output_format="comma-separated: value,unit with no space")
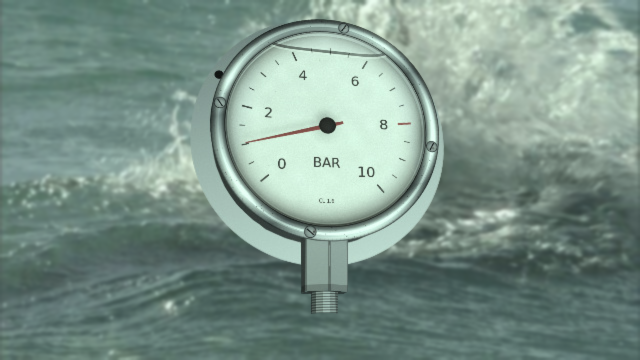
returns 1,bar
